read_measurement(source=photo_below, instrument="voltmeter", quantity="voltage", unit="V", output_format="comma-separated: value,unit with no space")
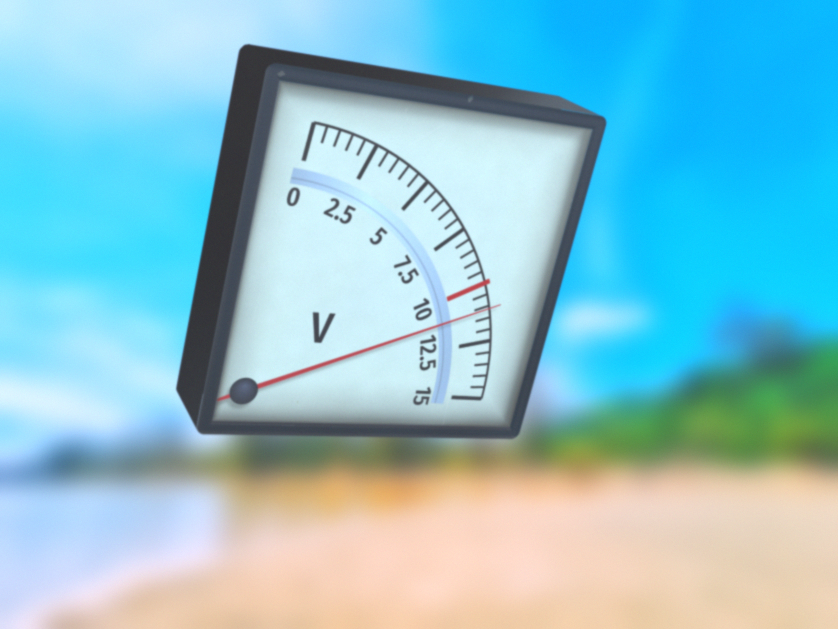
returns 11,V
